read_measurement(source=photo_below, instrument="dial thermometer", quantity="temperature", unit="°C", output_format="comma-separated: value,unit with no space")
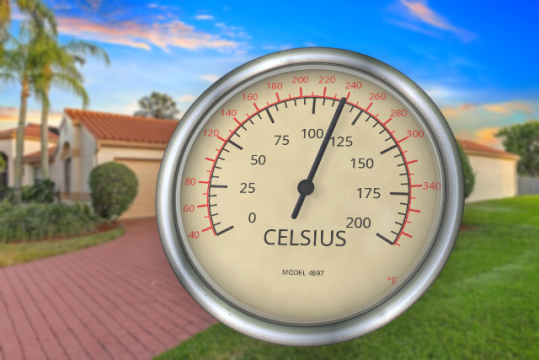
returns 115,°C
